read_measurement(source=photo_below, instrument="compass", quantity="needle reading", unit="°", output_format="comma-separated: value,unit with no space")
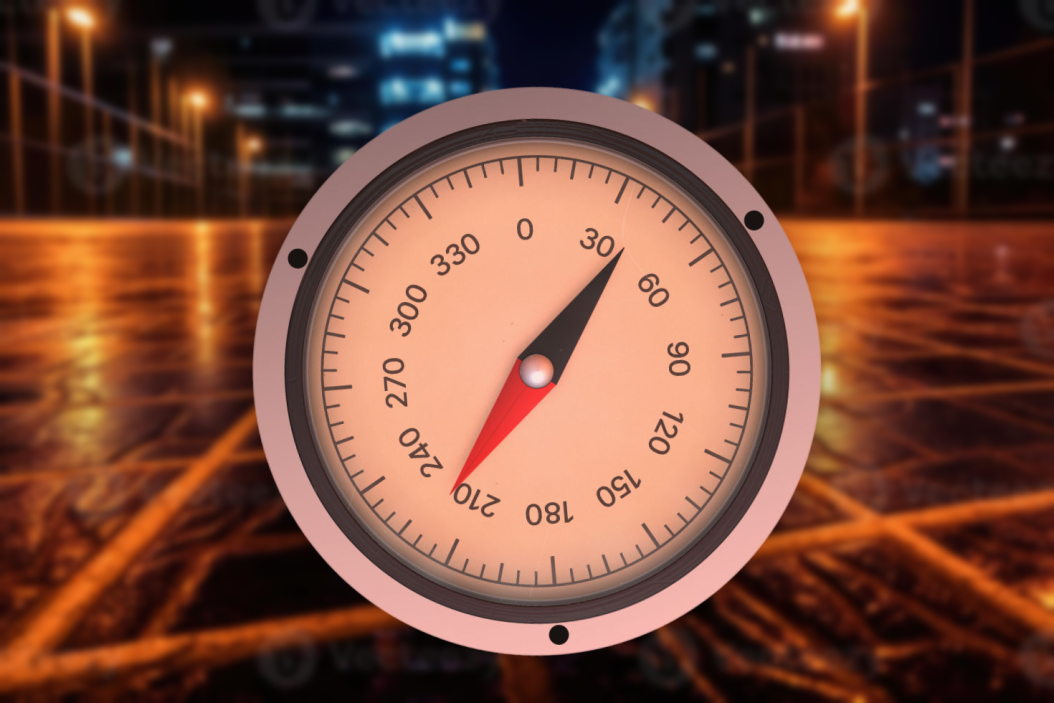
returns 220,°
